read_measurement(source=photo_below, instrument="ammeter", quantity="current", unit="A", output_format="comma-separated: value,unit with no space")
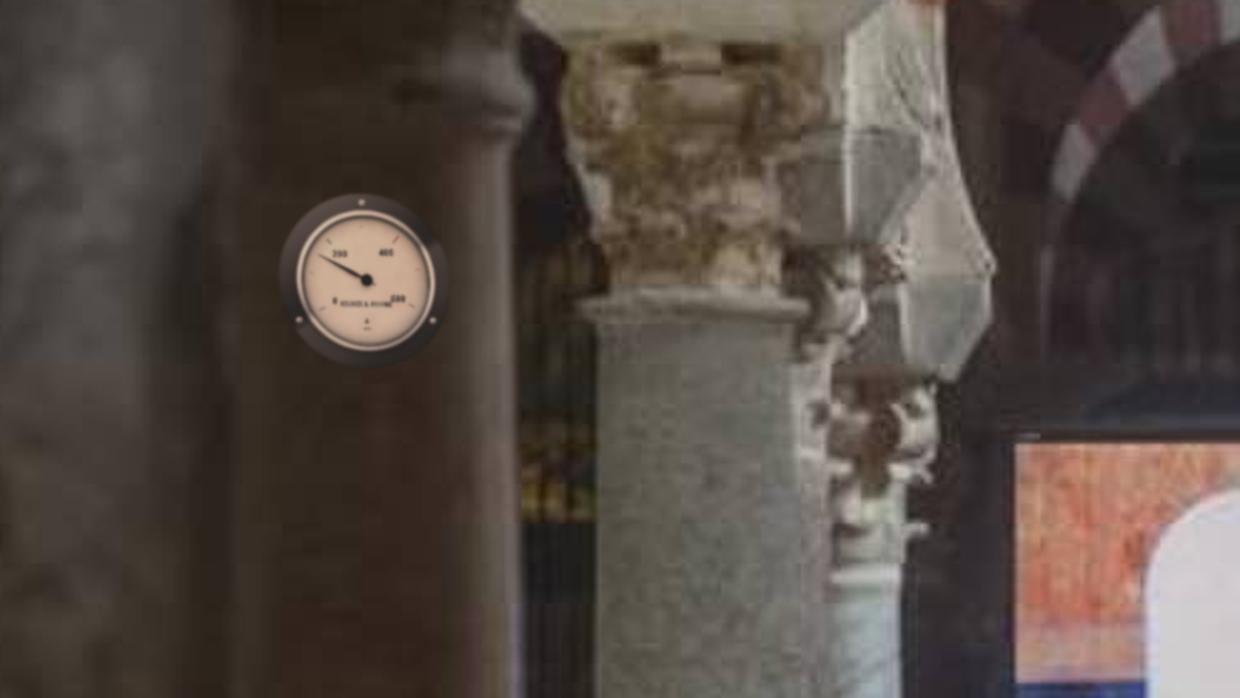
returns 150,A
